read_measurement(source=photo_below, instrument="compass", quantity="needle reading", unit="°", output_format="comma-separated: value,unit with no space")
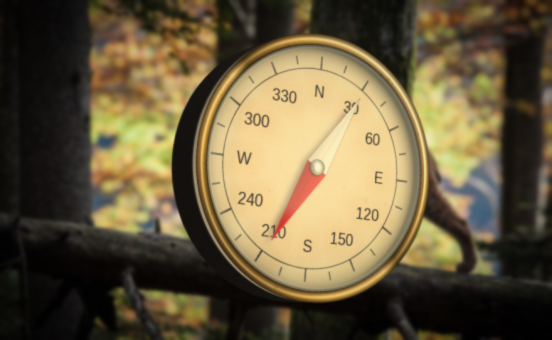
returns 210,°
